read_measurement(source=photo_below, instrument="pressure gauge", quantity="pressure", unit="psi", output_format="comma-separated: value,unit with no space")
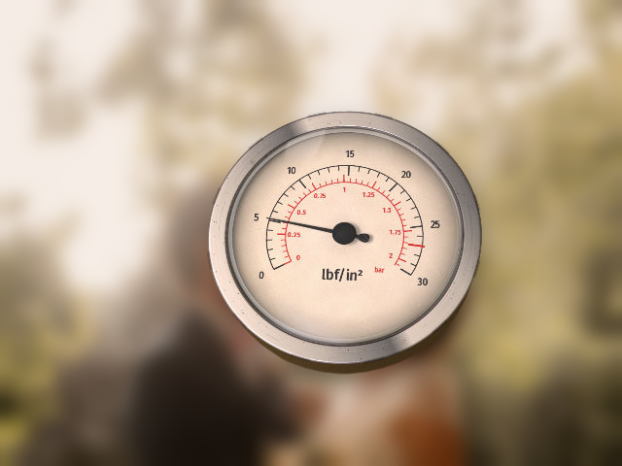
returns 5,psi
